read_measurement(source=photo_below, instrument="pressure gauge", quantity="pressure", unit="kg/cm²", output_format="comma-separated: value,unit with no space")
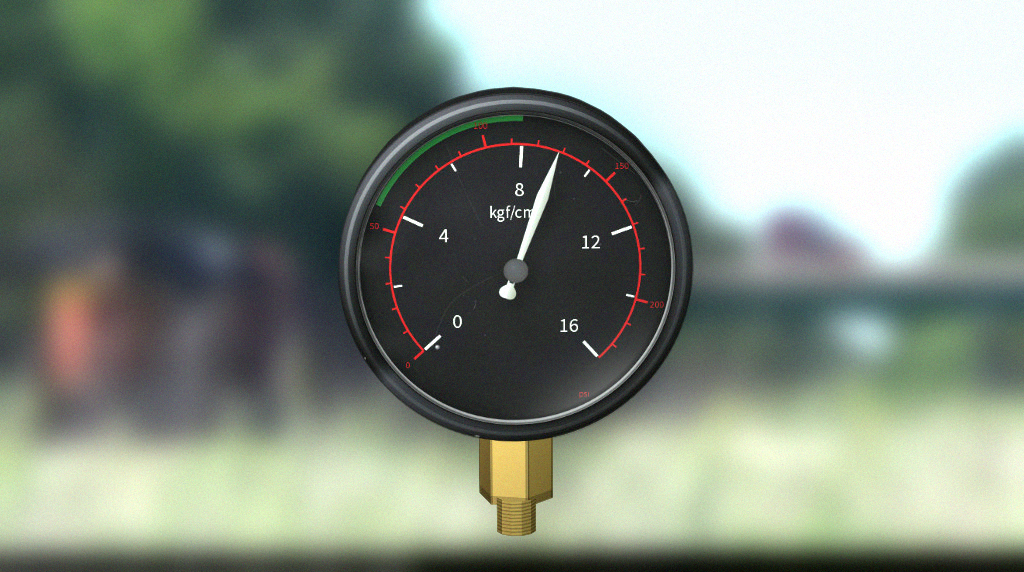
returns 9,kg/cm²
